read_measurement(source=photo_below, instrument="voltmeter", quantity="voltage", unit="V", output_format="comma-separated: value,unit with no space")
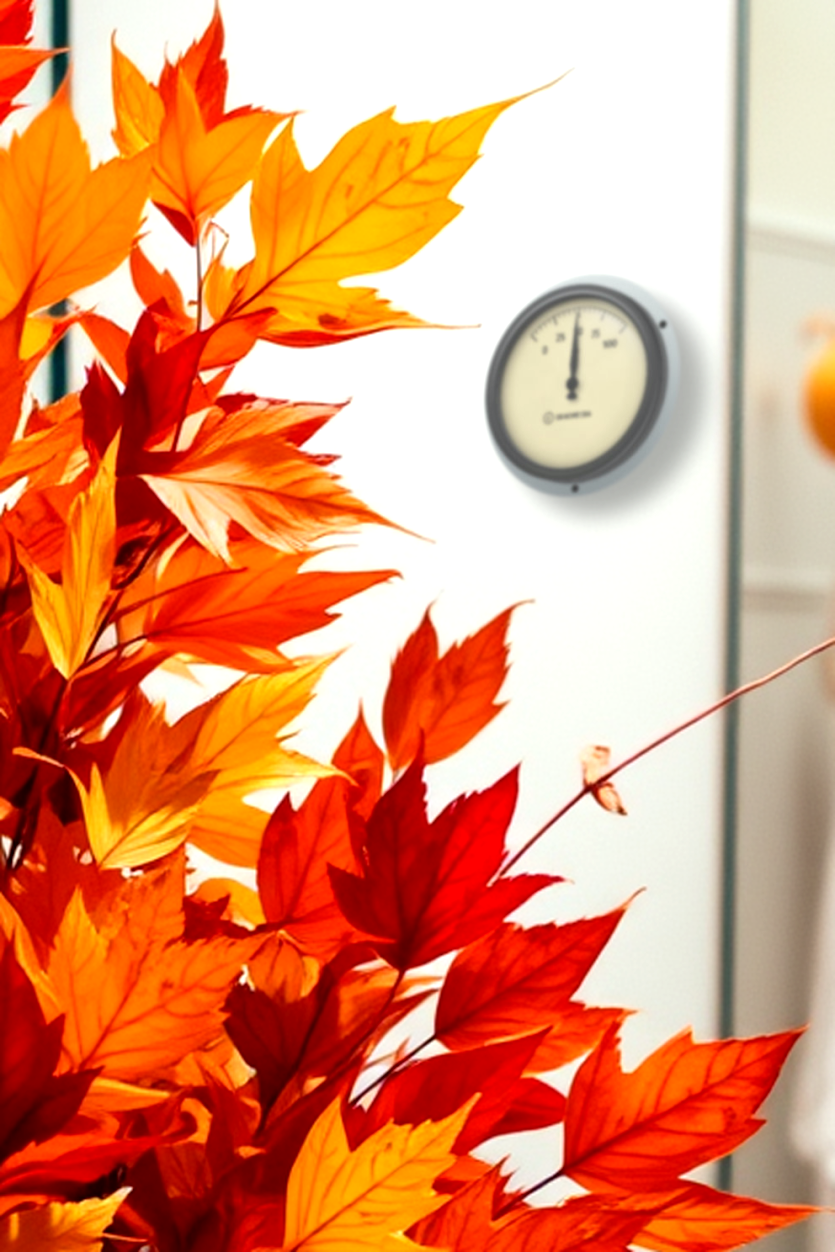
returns 50,V
